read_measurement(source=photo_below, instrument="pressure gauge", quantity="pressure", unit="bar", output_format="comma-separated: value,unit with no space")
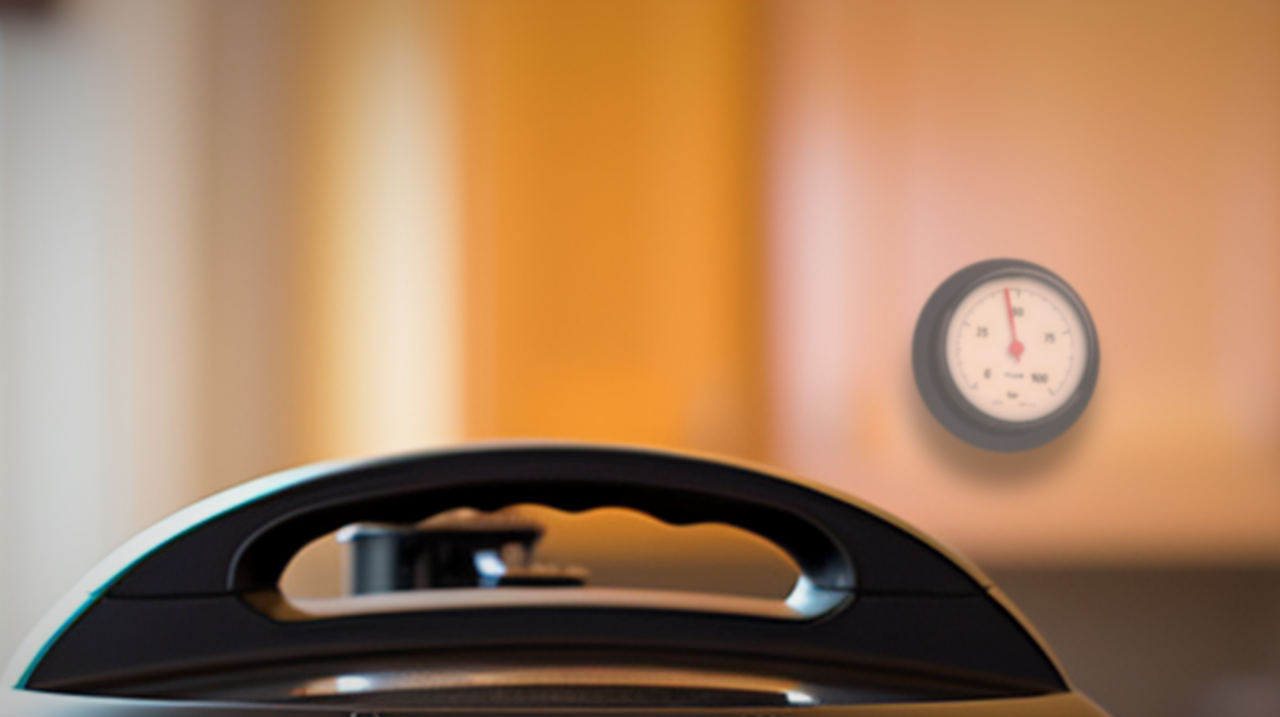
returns 45,bar
